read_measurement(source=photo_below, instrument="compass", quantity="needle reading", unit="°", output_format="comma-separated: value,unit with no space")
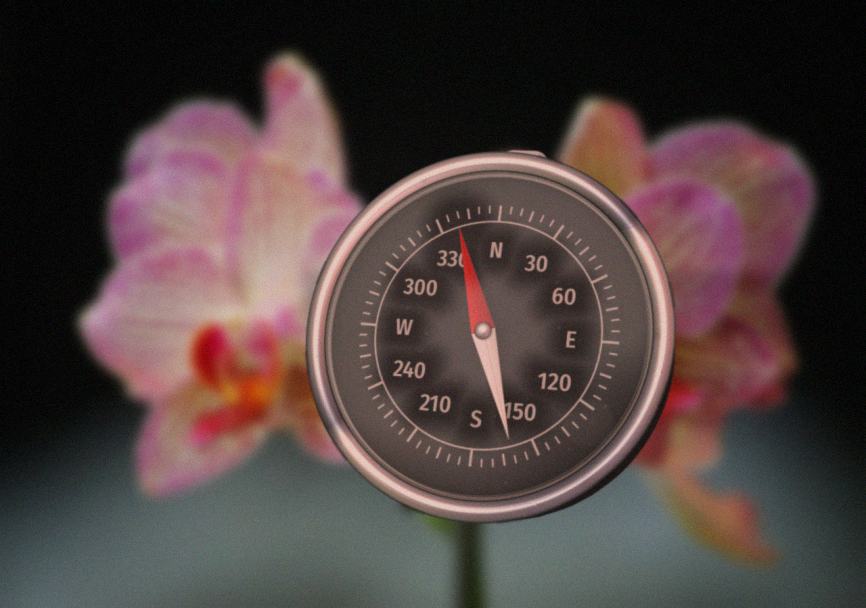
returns 340,°
